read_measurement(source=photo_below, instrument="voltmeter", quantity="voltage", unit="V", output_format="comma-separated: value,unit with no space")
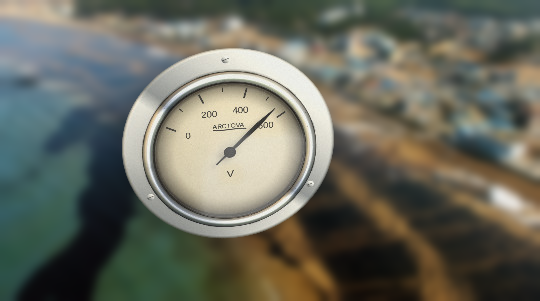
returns 550,V
